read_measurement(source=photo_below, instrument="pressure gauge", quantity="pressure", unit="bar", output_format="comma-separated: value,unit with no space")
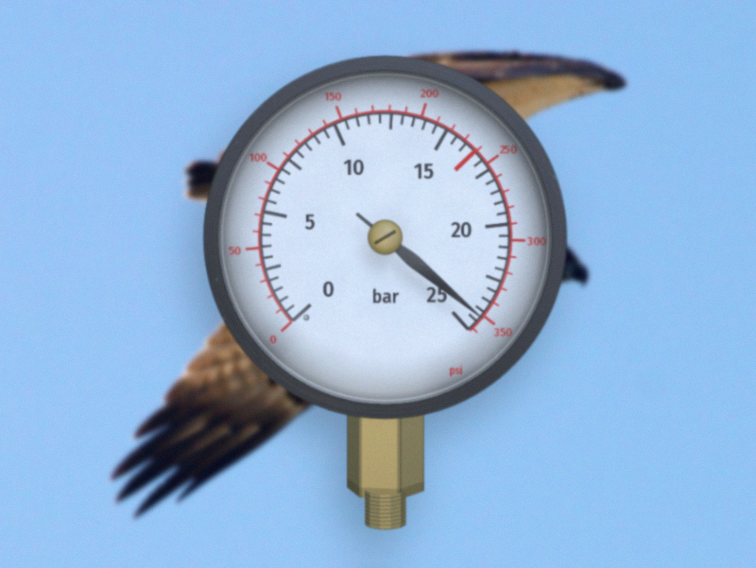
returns 24.25,bar
